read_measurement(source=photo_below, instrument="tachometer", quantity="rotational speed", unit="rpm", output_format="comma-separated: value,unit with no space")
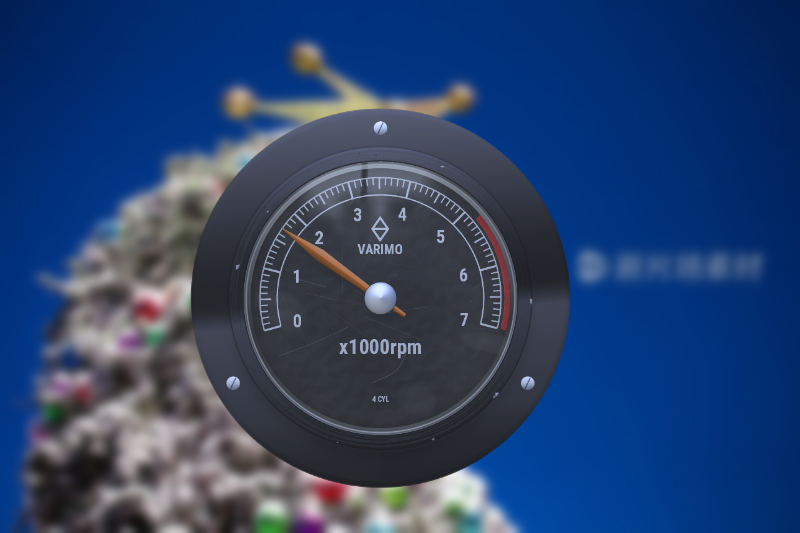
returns 1700,rpm
